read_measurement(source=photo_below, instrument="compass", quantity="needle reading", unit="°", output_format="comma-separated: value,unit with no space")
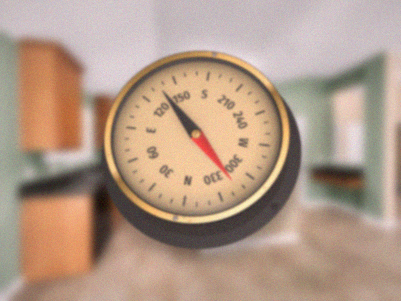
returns 315,°
